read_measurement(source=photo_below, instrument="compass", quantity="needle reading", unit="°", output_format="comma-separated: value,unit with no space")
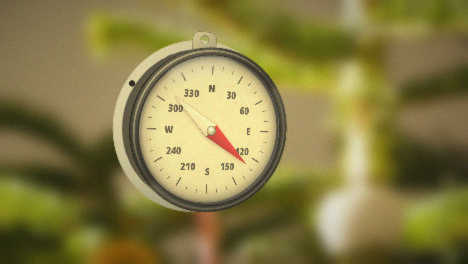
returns 130,°
